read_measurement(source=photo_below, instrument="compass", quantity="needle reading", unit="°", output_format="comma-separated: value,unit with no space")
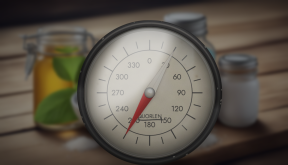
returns 210,°
